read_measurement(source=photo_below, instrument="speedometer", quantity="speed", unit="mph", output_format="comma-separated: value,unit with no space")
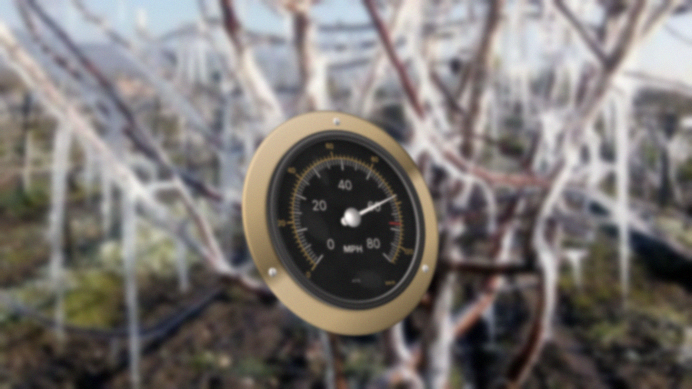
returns 60,mph
